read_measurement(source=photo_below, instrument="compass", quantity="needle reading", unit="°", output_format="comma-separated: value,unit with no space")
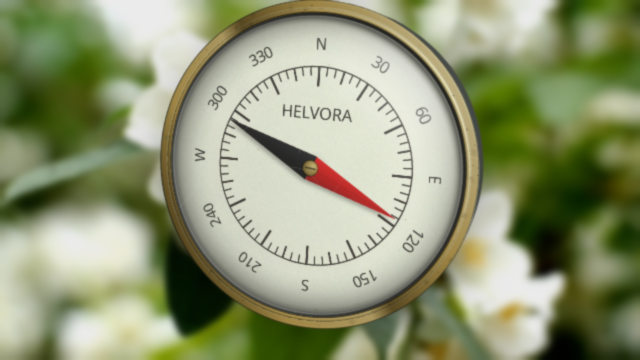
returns 115,°
